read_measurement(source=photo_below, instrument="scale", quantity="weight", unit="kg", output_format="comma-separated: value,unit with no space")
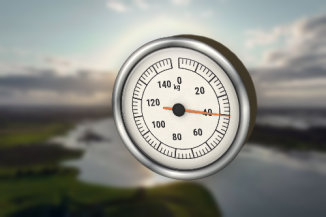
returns 40,kg
